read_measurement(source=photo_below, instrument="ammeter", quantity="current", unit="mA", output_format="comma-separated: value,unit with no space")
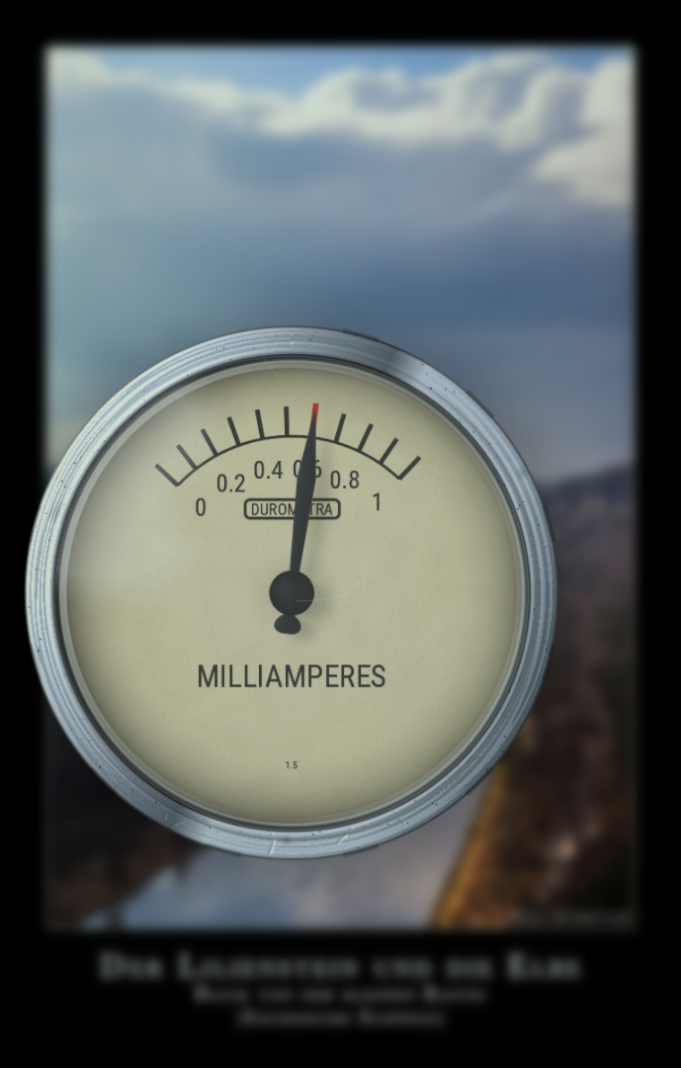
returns 0.6,mA
